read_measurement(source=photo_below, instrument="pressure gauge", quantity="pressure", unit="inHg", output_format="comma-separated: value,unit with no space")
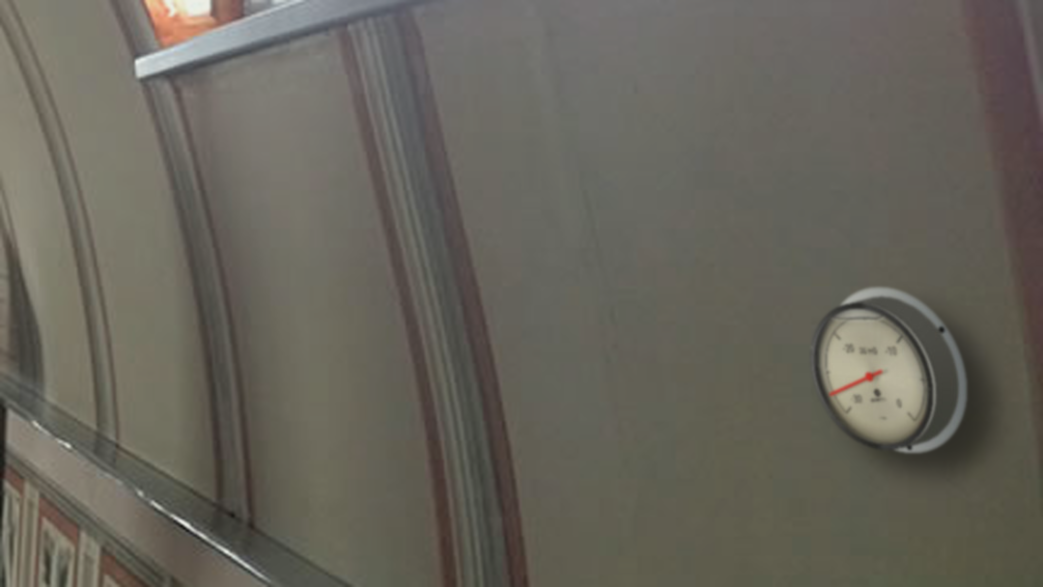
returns -27.5,inHg
